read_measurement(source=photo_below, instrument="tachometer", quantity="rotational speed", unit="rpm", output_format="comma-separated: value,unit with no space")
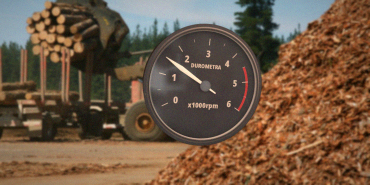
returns 1500,rpm
